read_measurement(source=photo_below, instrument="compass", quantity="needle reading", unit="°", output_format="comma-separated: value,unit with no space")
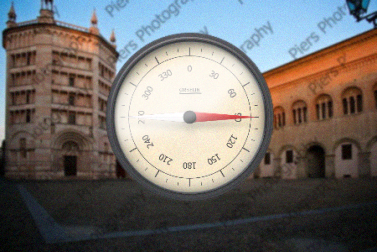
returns 90,°
